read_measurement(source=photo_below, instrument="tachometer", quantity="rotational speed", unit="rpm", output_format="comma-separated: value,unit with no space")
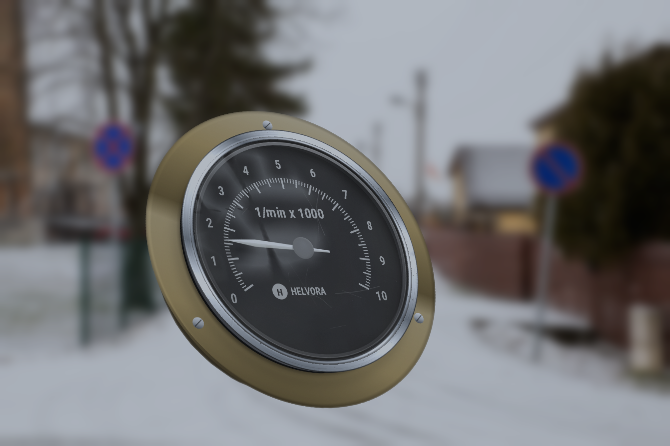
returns 1500,rpm
